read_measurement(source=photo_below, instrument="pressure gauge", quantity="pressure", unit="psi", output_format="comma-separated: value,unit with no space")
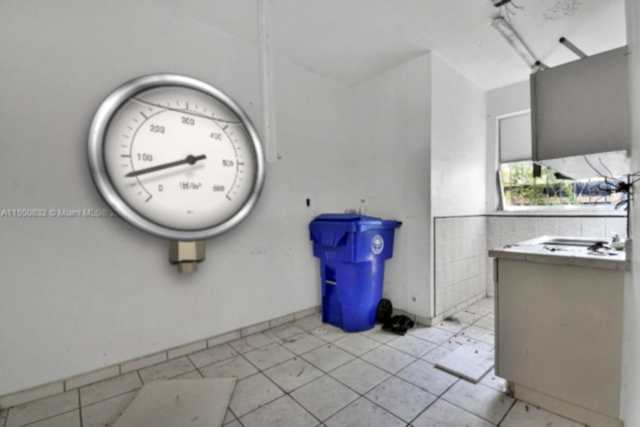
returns 60,psi
